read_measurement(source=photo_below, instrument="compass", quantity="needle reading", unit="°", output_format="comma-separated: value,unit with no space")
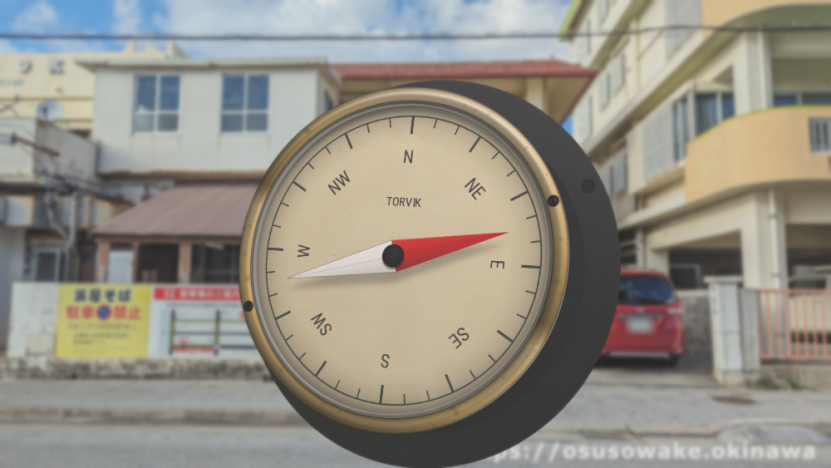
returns 75,°
